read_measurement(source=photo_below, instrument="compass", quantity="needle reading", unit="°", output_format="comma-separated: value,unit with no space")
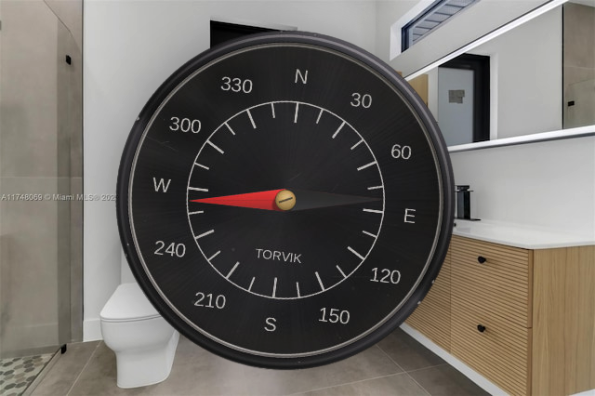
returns 262.5,°
